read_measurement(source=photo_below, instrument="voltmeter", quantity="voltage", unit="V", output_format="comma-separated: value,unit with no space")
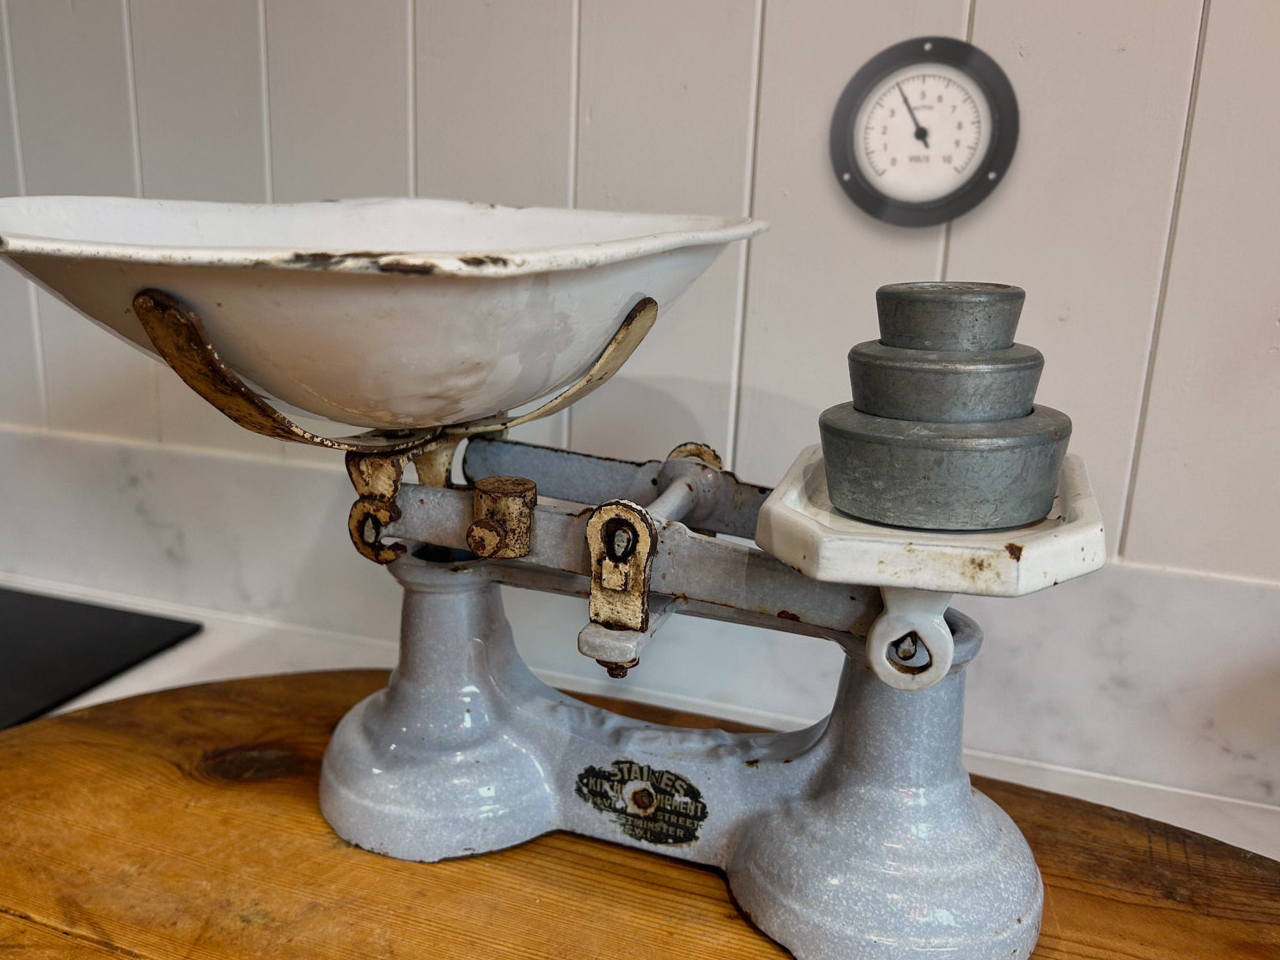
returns 4,V
